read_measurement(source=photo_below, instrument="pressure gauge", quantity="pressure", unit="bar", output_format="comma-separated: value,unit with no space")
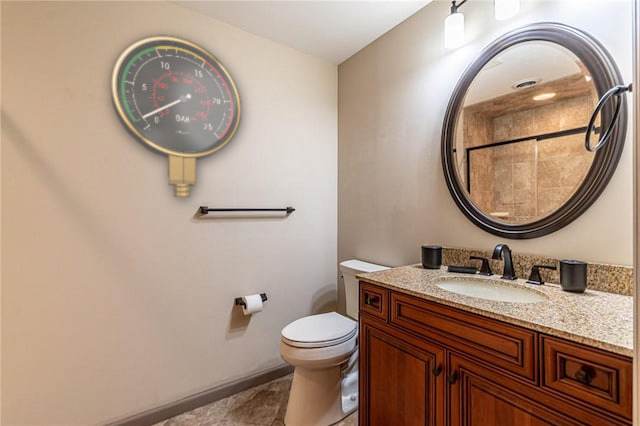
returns 1,bar
